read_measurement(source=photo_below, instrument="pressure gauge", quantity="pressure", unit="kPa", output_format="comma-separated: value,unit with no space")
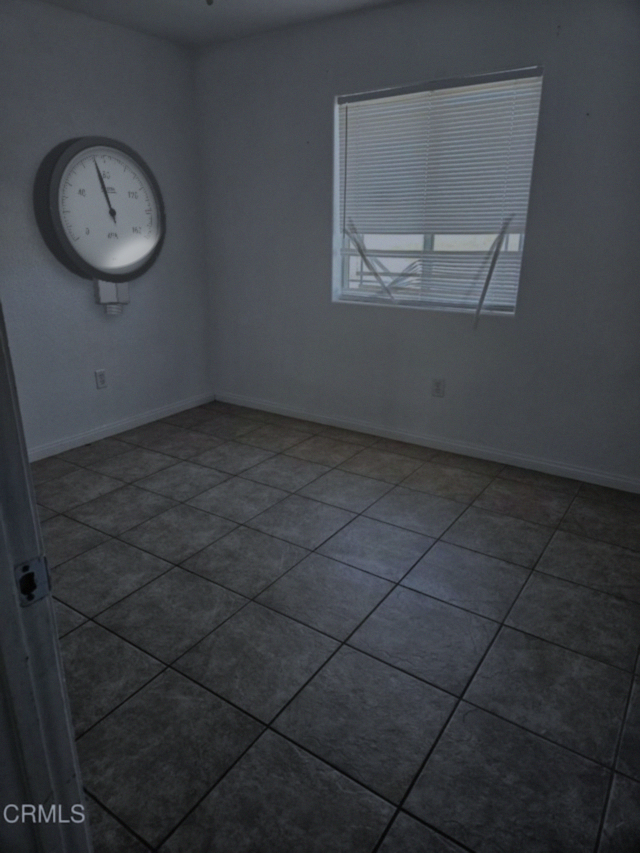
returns 70,kPa
